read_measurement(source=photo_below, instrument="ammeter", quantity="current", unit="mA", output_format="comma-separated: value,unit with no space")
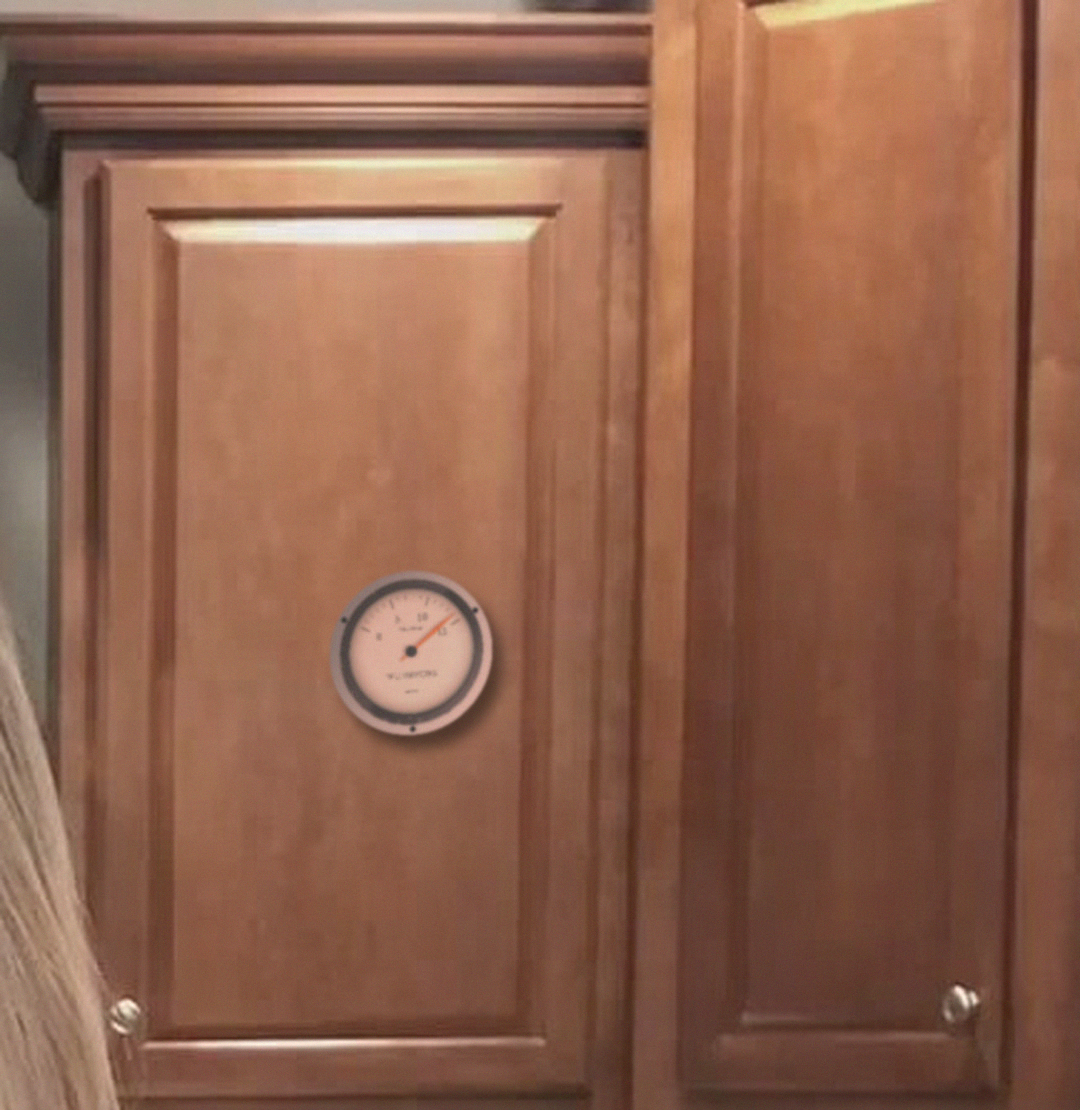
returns 14,mA
